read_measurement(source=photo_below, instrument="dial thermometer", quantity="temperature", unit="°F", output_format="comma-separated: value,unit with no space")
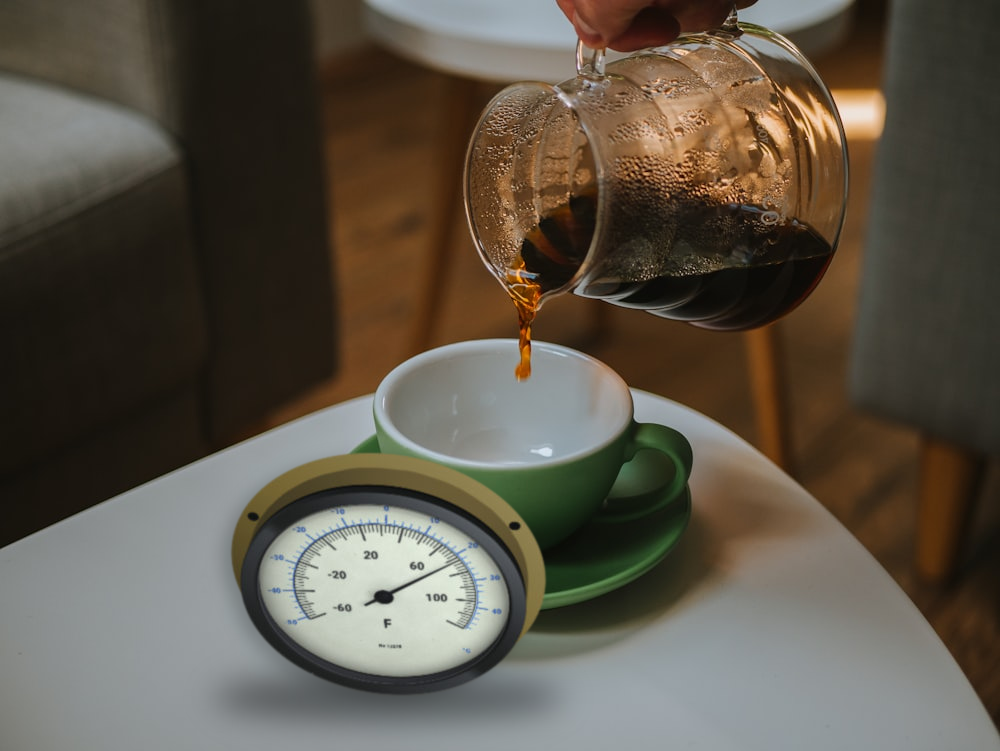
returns 70,°F
